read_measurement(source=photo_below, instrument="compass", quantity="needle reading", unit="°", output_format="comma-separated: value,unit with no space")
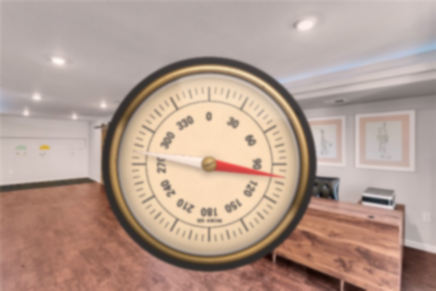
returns 100,°
